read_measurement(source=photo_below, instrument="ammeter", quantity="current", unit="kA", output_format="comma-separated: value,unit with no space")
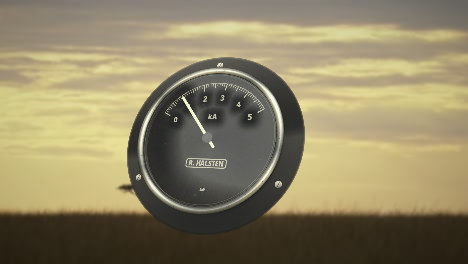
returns 1,kA
